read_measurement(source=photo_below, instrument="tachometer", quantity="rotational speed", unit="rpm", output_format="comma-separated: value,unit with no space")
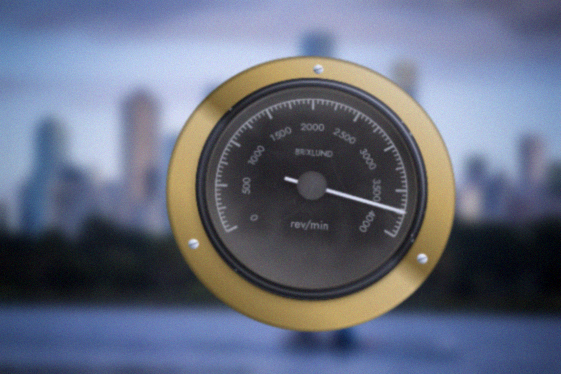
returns 3750,rpm
